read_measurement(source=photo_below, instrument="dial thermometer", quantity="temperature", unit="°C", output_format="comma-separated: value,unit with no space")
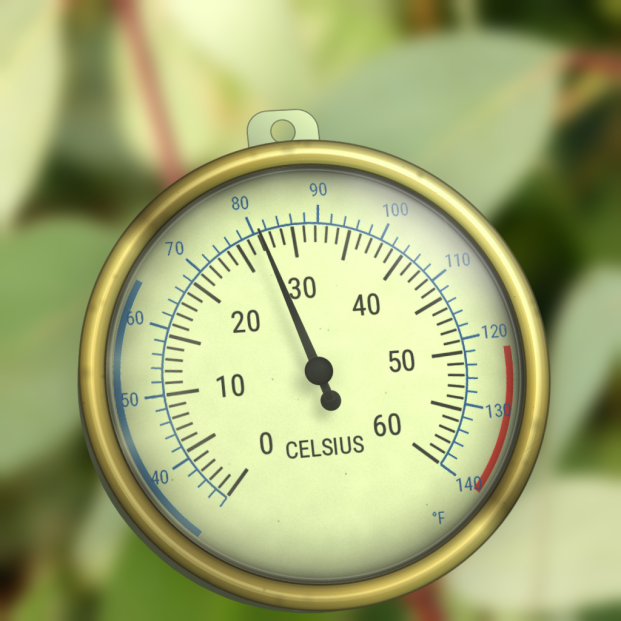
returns 27,°C
